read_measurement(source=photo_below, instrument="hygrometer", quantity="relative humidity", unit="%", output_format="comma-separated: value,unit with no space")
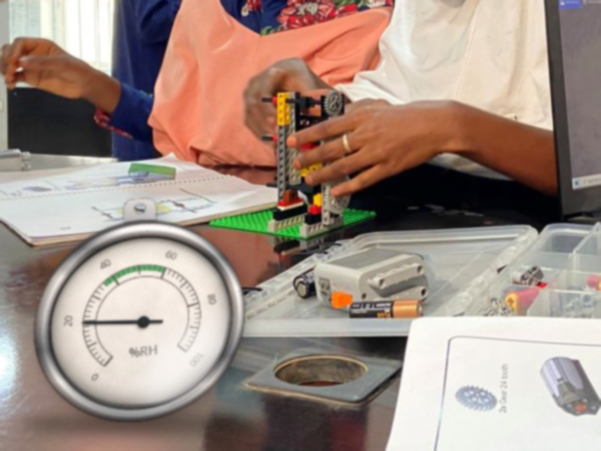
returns 20,%
